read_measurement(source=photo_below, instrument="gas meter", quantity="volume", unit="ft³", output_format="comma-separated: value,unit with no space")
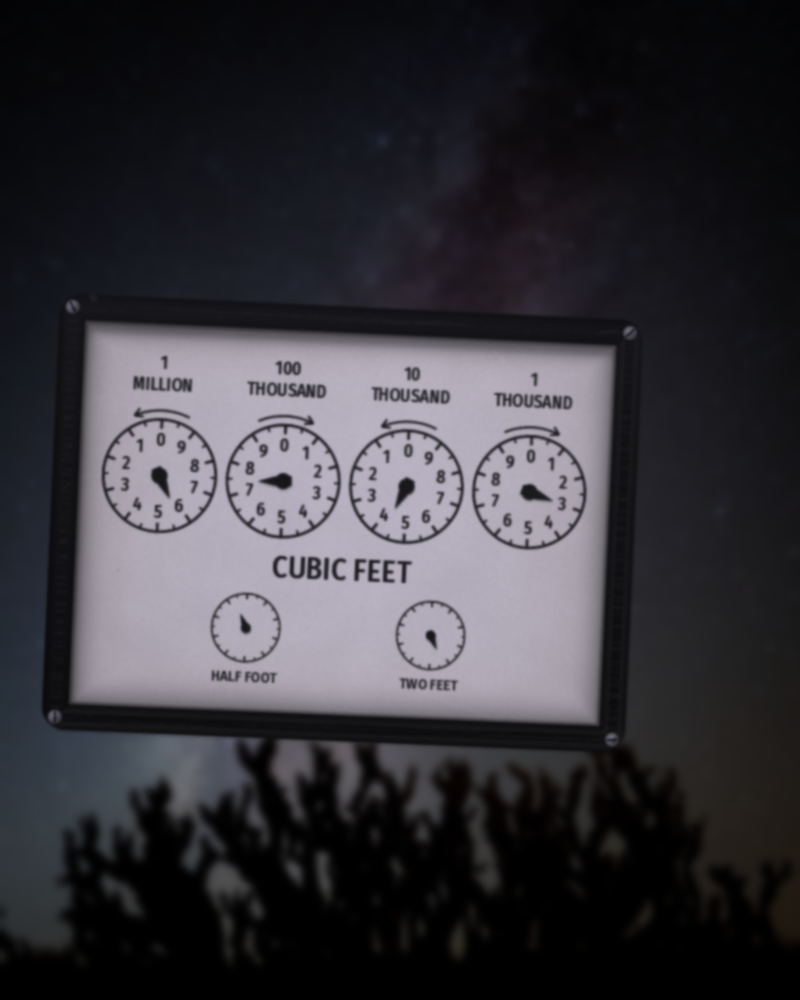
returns 574300,ft³
